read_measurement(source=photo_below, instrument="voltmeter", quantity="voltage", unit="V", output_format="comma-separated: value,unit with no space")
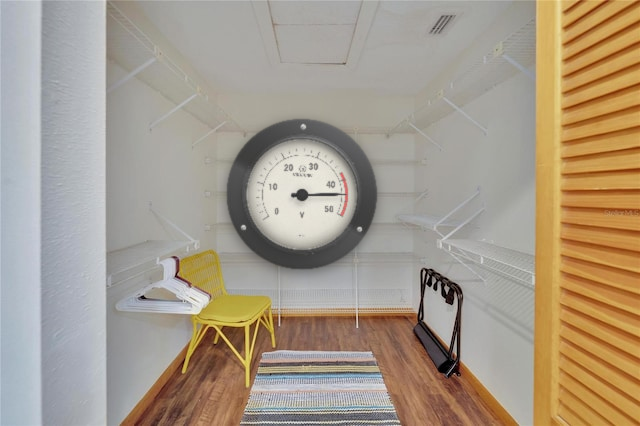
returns 44,V
